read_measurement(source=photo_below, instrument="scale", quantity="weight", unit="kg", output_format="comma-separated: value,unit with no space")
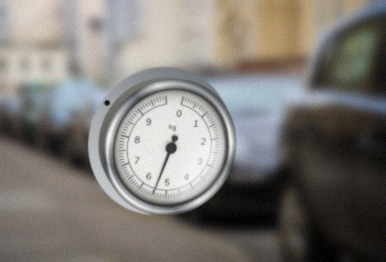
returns 5.5,kg
